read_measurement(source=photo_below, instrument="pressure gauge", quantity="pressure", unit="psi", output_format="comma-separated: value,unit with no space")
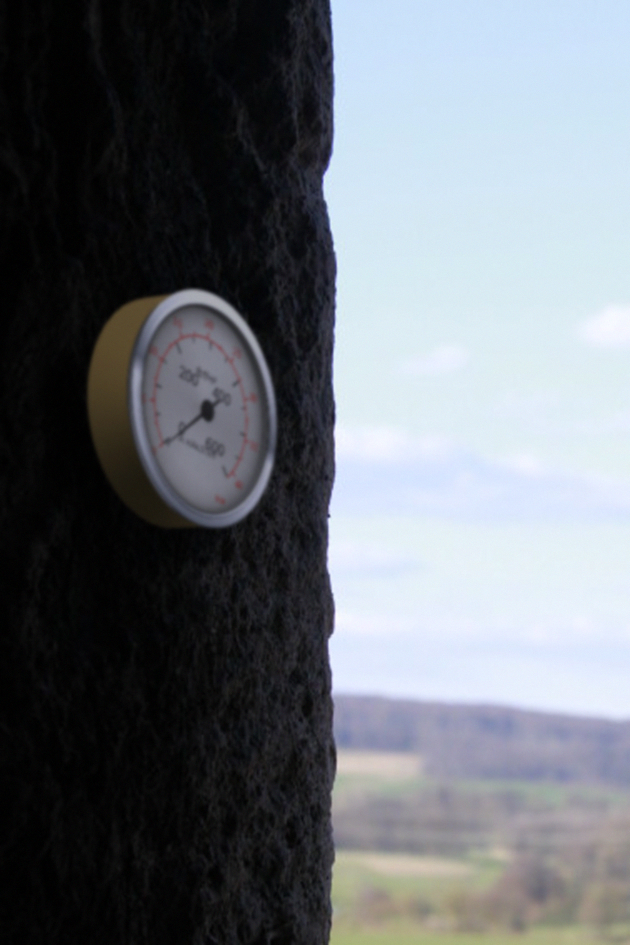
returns 0,psi
